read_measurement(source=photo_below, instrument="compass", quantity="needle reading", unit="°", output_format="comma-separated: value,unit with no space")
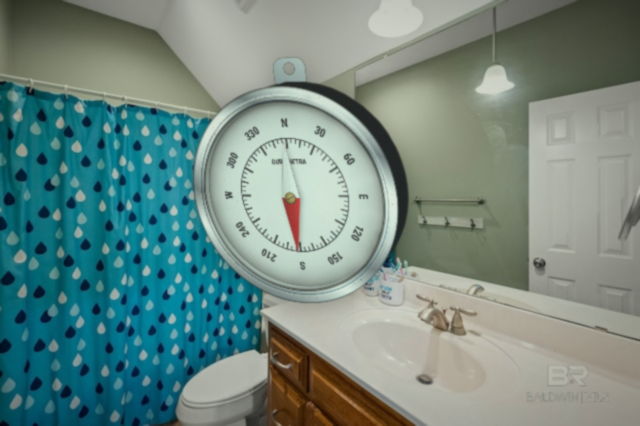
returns 180,°
